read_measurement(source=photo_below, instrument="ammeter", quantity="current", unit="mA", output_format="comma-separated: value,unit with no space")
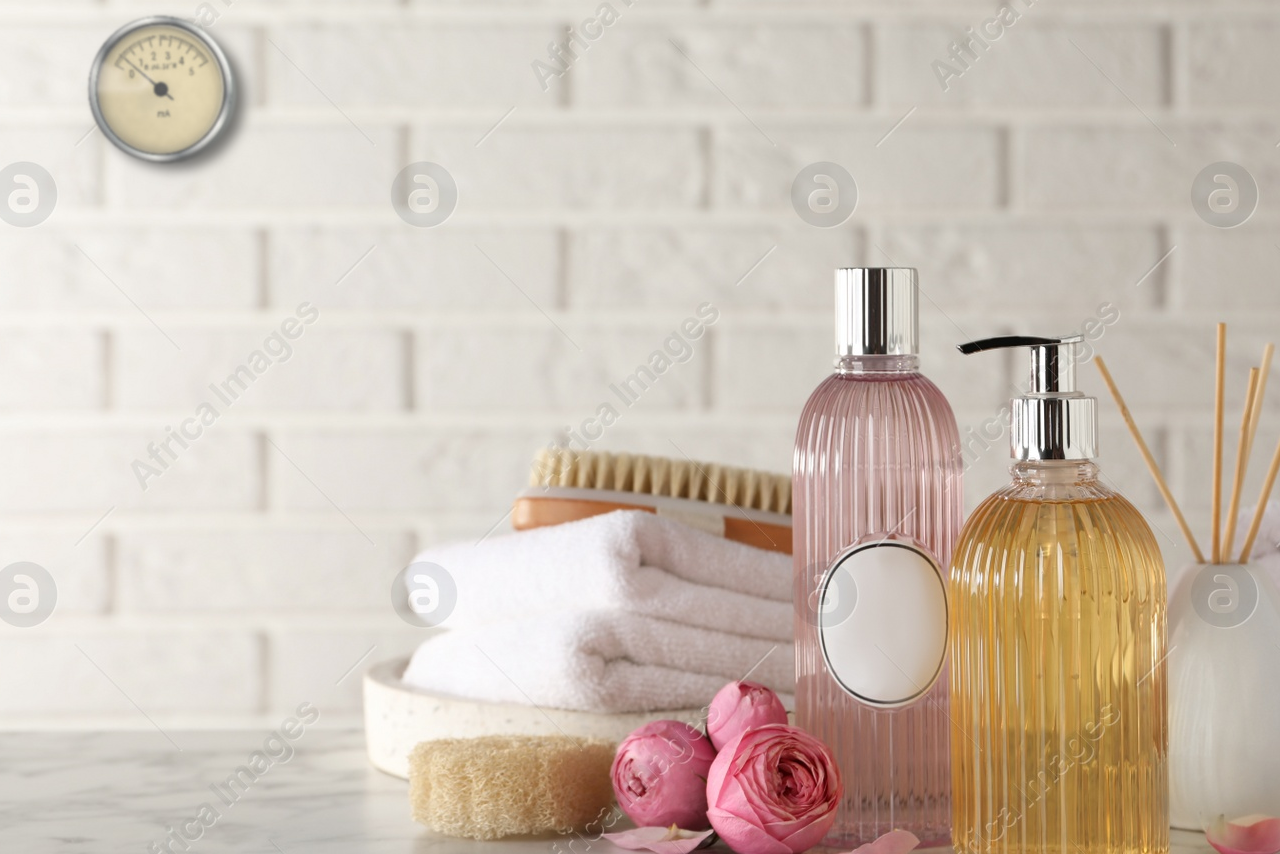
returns 0.5,mA
